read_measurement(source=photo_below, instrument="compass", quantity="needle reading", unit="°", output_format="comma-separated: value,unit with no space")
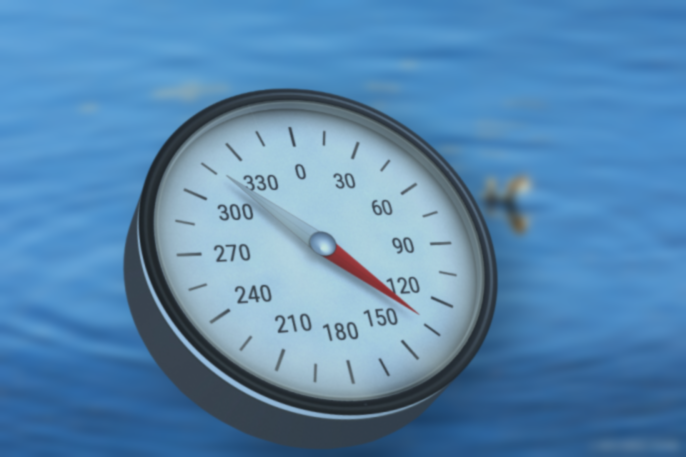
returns 135,°
